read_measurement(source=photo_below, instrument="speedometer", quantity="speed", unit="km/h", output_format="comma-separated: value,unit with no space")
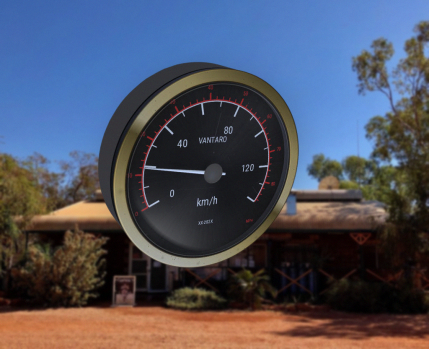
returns 20,km/h
